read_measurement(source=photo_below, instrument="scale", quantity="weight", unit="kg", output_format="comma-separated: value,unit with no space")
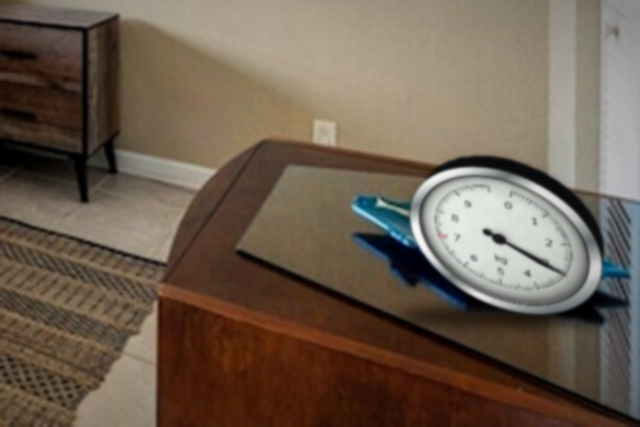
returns 3,kg
